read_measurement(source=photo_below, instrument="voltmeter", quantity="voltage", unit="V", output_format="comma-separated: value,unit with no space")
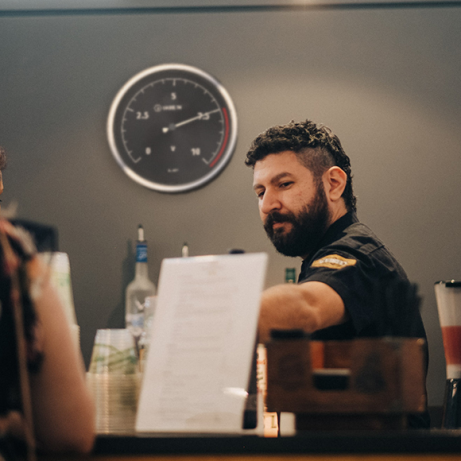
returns 7.5,V
